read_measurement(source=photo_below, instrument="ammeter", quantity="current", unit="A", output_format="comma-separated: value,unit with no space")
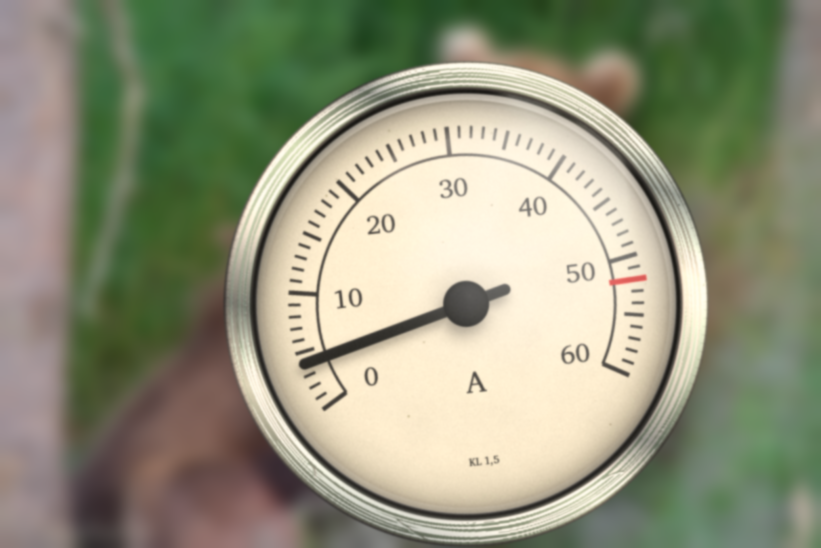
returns 4,A
